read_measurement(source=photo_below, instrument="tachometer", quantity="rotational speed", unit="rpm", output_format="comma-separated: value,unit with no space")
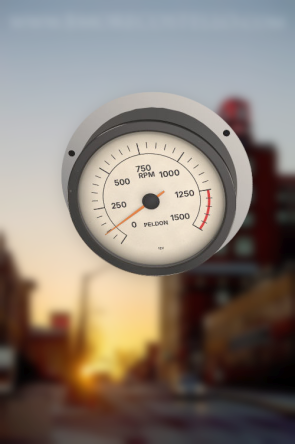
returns 100,rpm
